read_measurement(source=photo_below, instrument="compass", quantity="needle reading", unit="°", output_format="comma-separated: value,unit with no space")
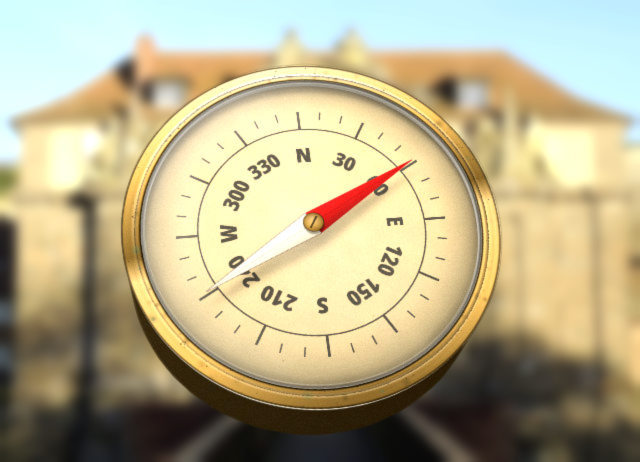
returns 60,°
